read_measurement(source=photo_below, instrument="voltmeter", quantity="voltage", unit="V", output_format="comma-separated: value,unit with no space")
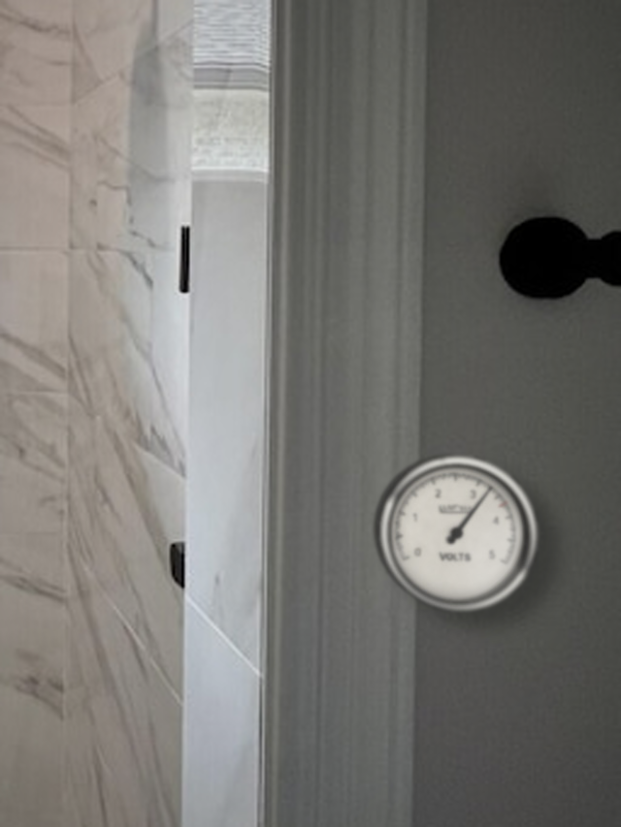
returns 3.25,V
